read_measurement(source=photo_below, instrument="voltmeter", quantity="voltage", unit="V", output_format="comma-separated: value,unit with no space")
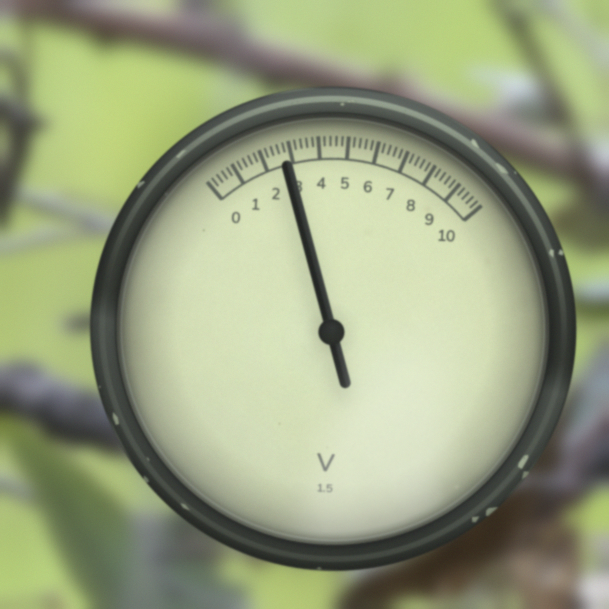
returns 2.8,V
